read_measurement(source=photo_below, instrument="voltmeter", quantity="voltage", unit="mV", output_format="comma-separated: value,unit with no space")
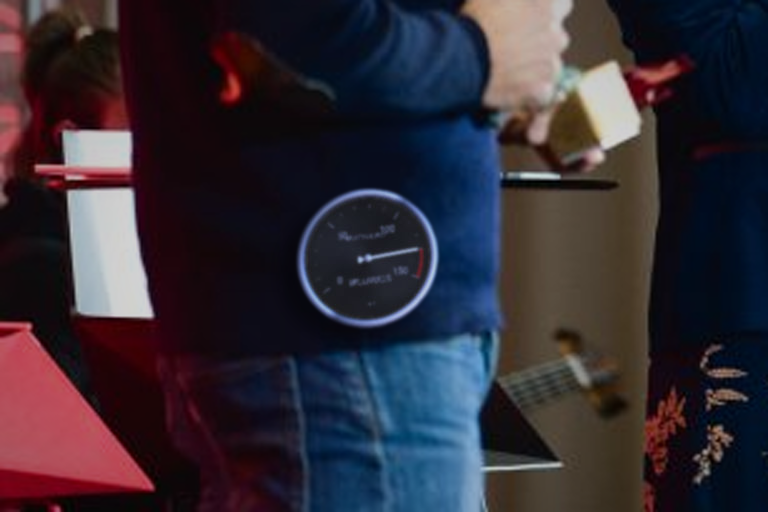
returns 130,mV
